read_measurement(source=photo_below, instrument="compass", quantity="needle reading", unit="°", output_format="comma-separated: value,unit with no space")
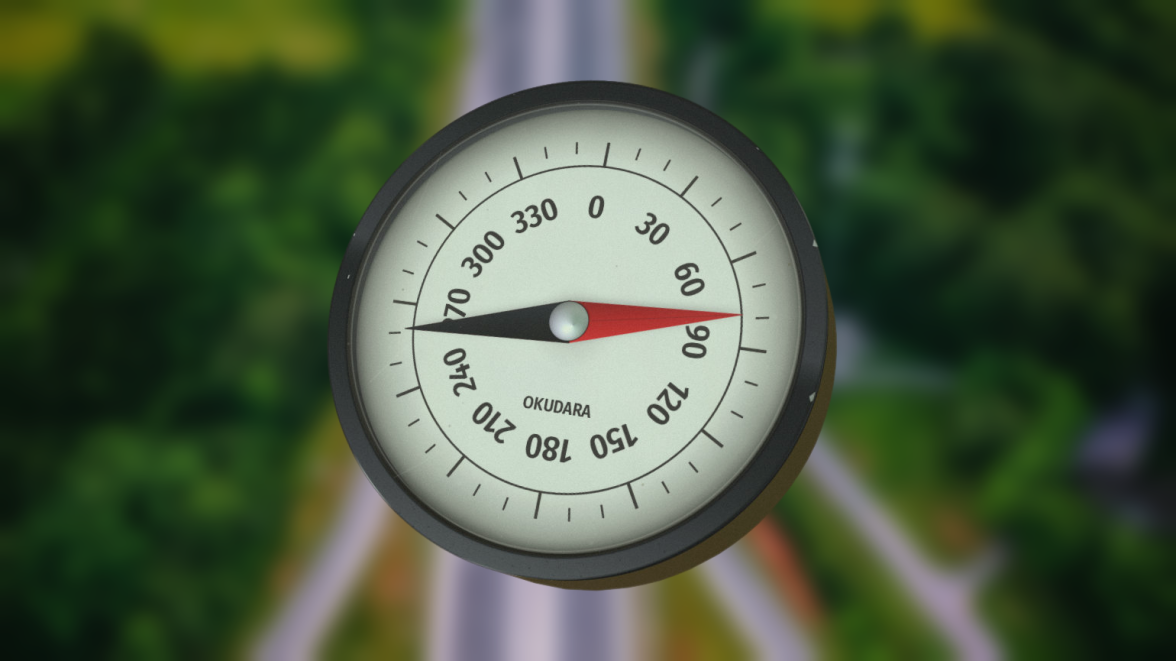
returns 80,°
